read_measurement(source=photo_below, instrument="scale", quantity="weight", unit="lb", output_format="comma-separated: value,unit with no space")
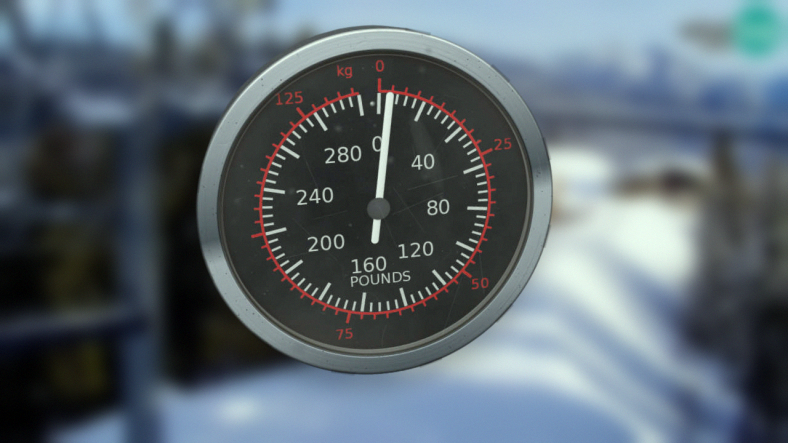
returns 4,lb
